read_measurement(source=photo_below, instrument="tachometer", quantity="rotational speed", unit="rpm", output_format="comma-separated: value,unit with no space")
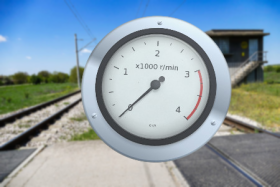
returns 0,rpm
